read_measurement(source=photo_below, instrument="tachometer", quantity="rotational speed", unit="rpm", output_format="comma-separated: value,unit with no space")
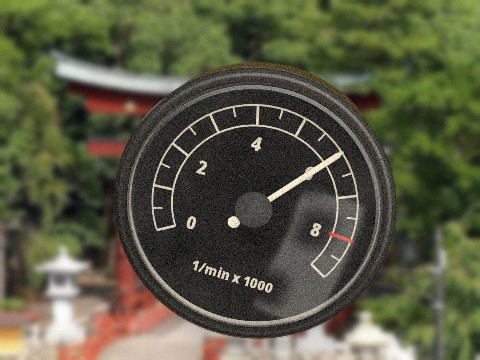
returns 6000,rpm
